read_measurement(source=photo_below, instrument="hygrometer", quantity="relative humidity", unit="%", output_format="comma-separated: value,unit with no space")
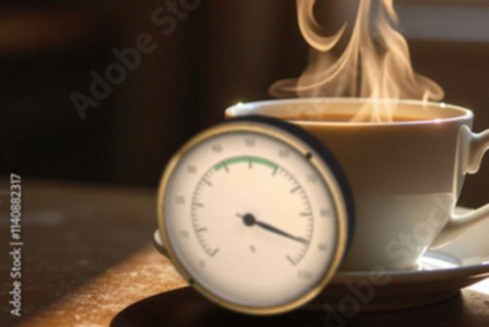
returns 90,%
